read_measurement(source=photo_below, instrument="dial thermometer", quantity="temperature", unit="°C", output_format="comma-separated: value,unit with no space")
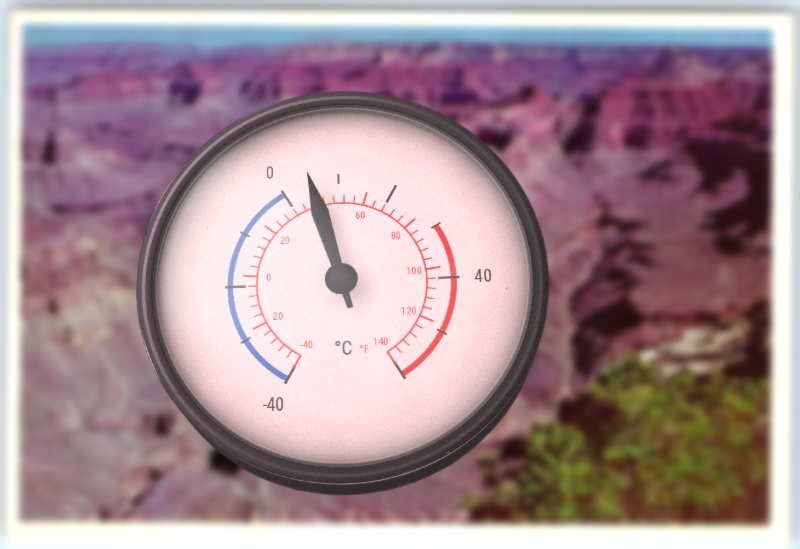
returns 5,°C
